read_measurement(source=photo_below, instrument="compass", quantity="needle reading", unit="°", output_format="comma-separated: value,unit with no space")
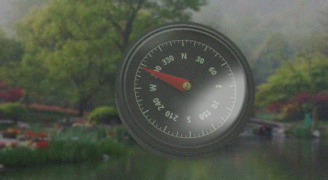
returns 295,°
